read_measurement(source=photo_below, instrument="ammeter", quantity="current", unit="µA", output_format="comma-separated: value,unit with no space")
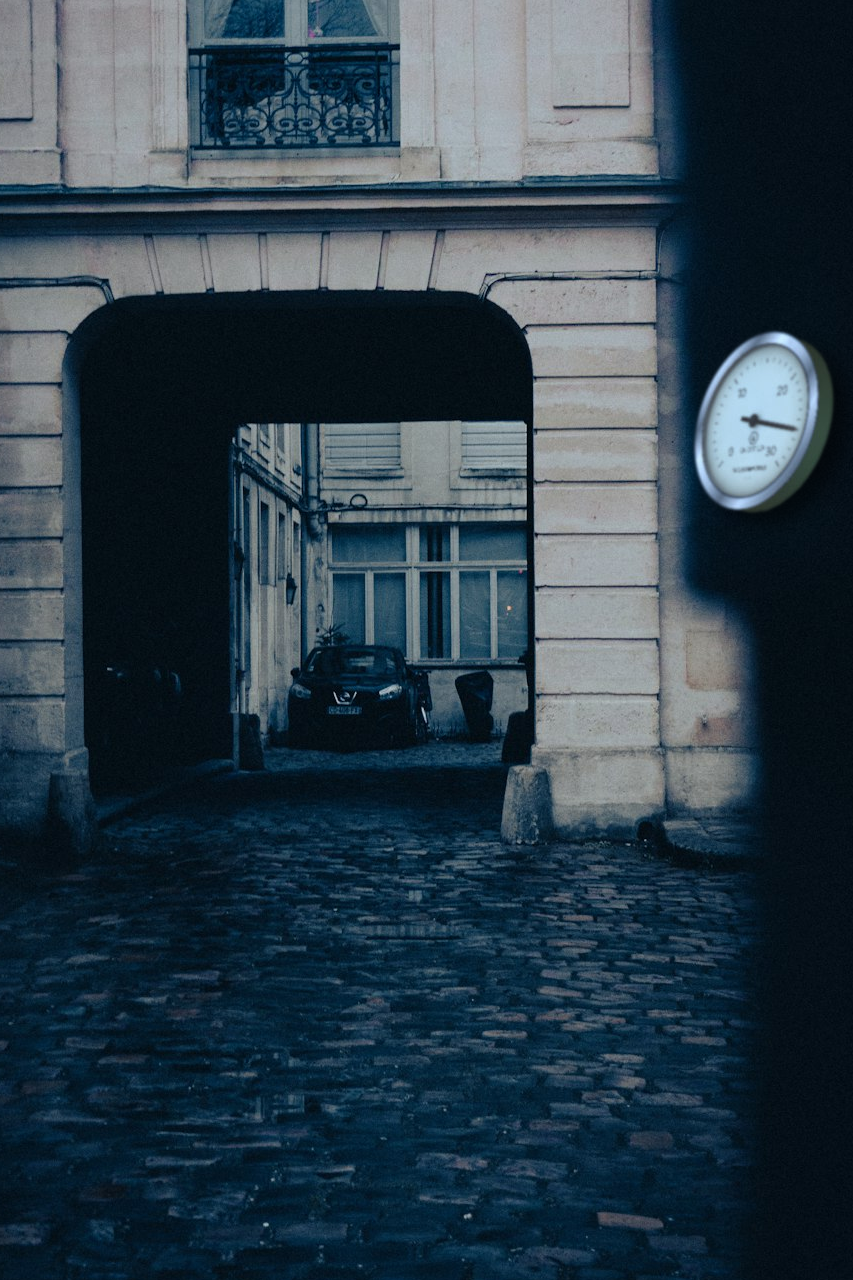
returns 26,µA
